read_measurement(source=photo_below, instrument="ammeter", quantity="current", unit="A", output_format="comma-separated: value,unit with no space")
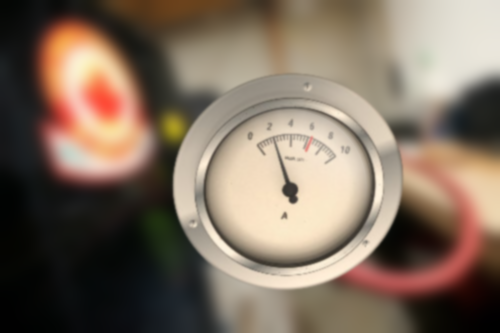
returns 2,A
